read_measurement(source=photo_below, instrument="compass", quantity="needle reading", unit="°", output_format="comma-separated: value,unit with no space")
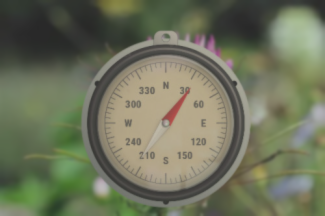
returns 35,°
